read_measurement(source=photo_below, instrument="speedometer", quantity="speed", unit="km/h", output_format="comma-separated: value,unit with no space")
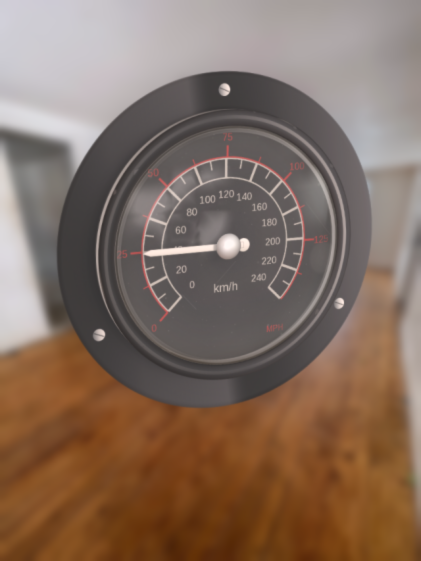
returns 40,km/h
